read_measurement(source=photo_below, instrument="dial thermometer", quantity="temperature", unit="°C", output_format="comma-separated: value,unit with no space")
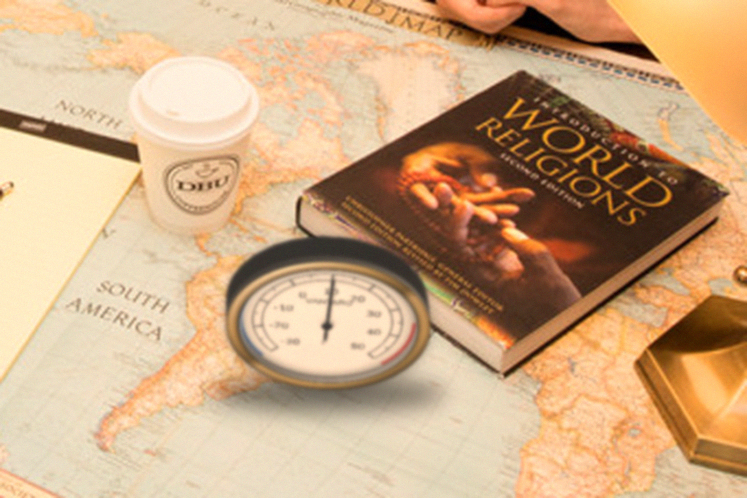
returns 10,°C
